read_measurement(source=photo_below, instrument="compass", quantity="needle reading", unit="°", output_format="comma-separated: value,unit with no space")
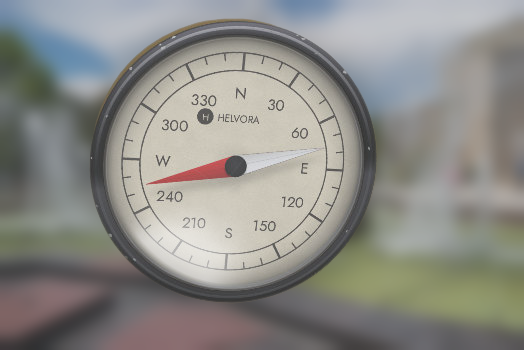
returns 255,°
